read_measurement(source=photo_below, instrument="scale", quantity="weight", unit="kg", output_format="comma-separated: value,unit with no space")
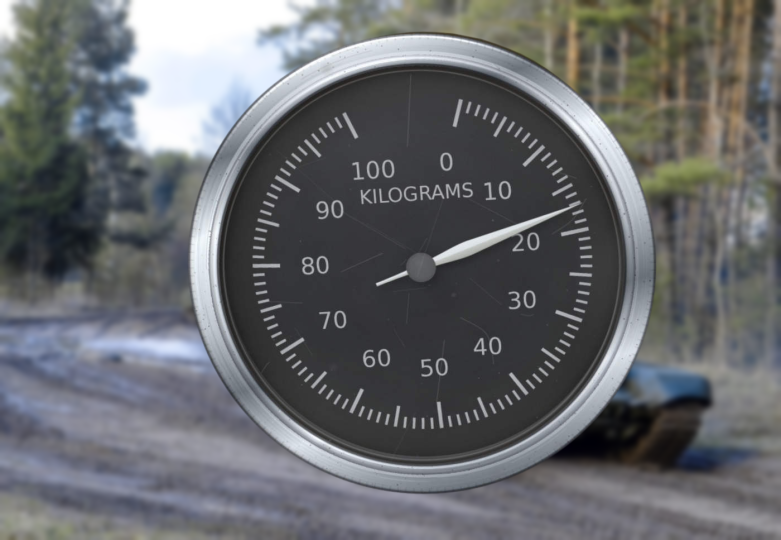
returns 17,kg
